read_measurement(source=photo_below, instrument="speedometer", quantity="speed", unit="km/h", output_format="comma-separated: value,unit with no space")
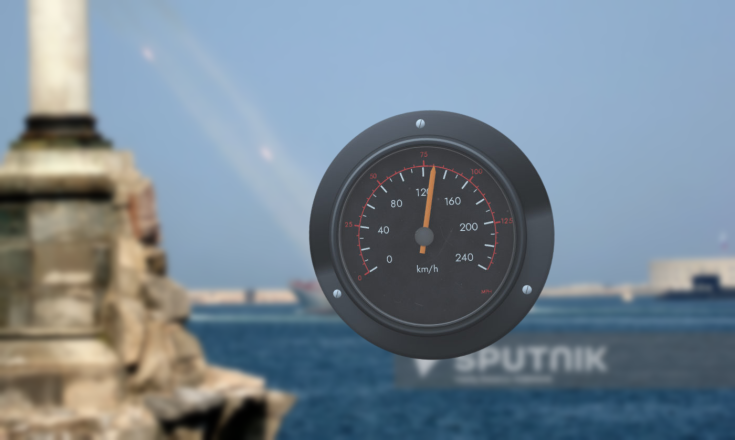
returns 130,km/h
